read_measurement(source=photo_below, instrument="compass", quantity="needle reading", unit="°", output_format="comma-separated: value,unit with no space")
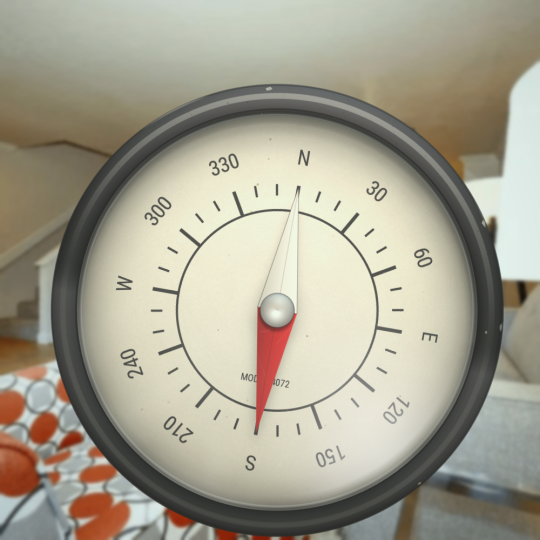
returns 180,°
